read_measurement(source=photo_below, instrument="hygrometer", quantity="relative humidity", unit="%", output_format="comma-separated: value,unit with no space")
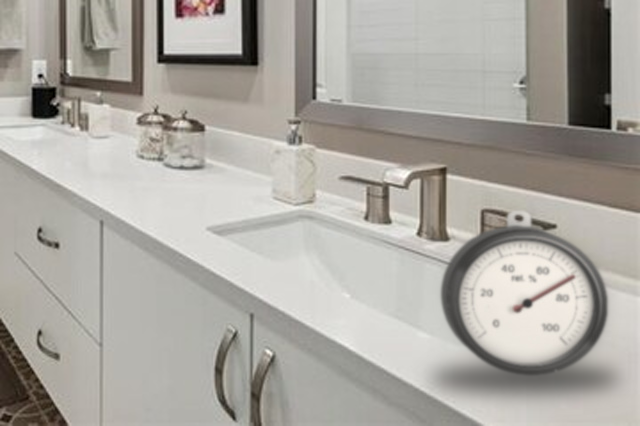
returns 70,%
